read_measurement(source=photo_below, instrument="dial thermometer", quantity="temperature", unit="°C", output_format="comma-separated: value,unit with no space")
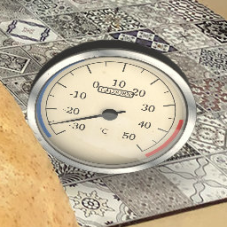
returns -25,°C
